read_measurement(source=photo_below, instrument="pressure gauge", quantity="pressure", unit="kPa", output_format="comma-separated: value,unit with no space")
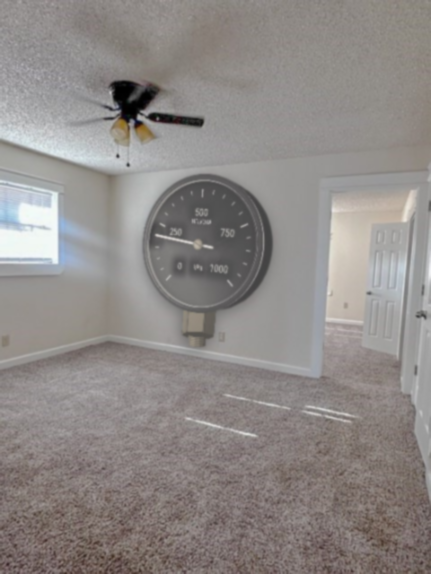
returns 200,kPa
